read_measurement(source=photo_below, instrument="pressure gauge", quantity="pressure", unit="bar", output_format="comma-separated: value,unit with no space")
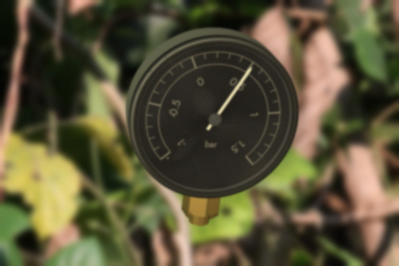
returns 0.5,bar
